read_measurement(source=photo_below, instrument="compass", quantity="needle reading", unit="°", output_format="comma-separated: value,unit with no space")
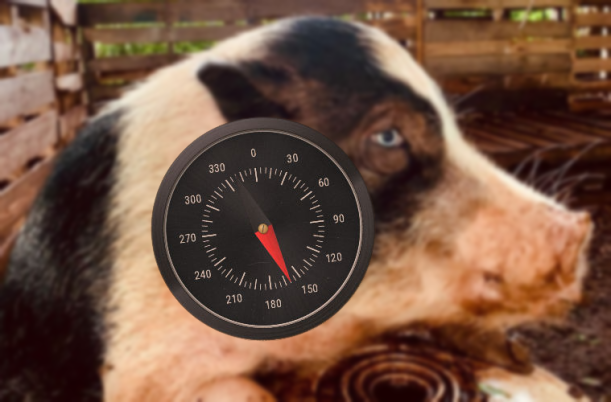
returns 160,°
